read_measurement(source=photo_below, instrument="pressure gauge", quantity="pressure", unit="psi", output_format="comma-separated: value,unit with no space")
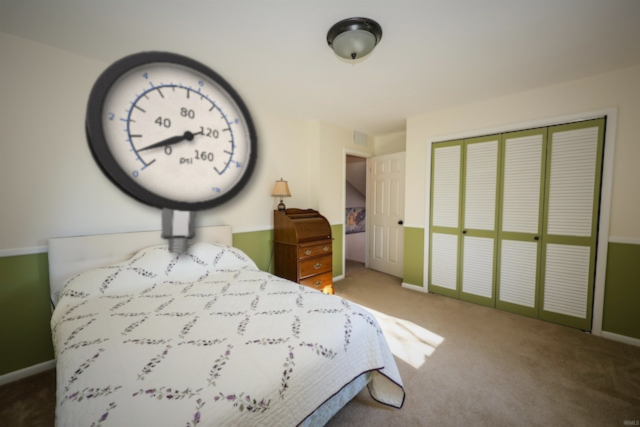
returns 10,psi
